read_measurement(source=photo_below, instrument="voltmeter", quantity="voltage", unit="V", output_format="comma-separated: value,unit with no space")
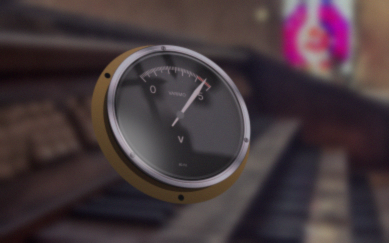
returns 4.5,V
